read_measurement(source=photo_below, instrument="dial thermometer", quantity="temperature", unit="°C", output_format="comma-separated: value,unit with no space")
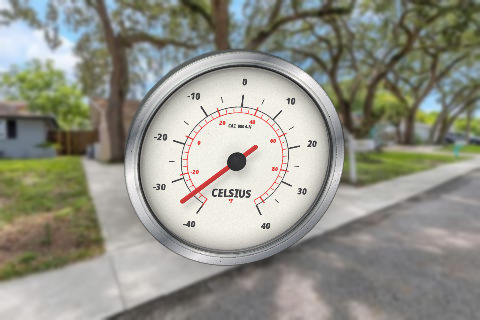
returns -35,°C
